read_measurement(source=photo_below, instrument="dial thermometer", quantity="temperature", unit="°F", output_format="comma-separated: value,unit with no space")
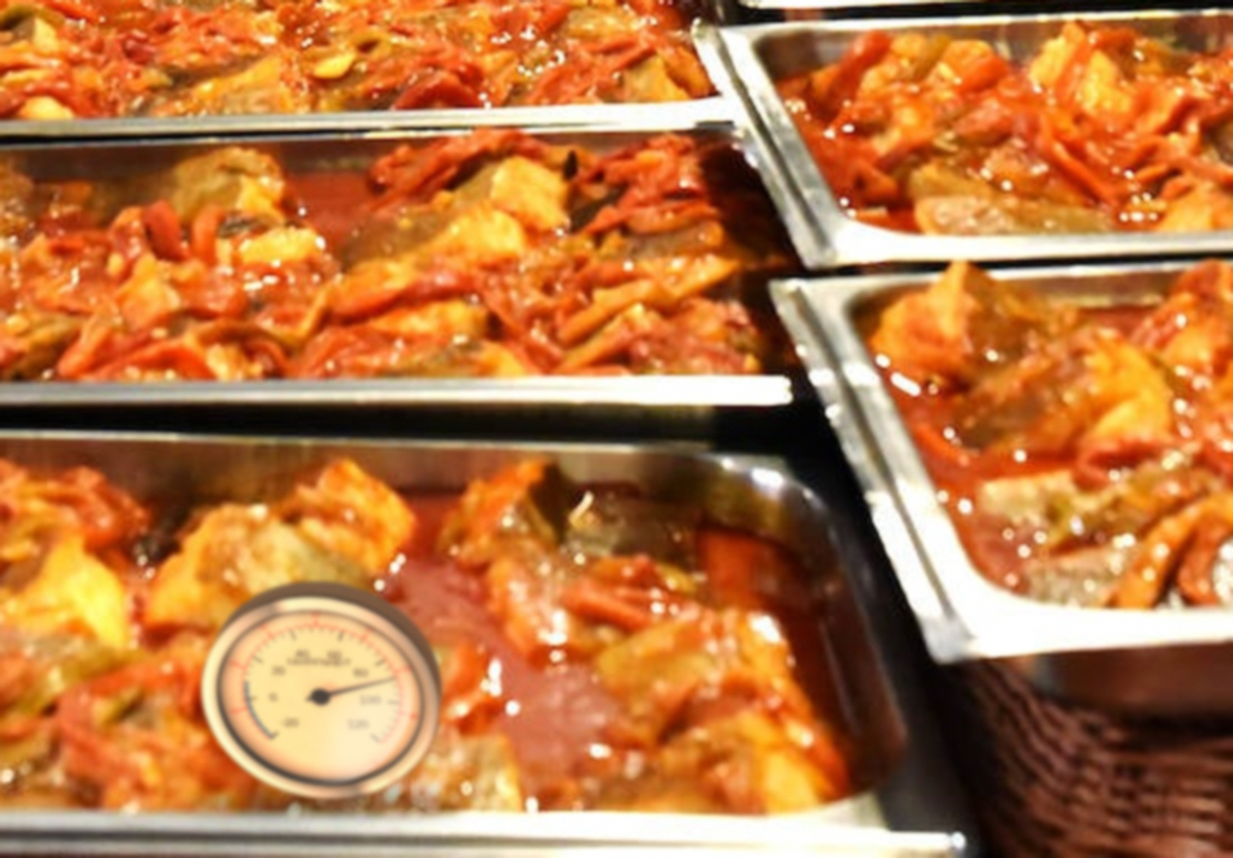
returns 88,°F
